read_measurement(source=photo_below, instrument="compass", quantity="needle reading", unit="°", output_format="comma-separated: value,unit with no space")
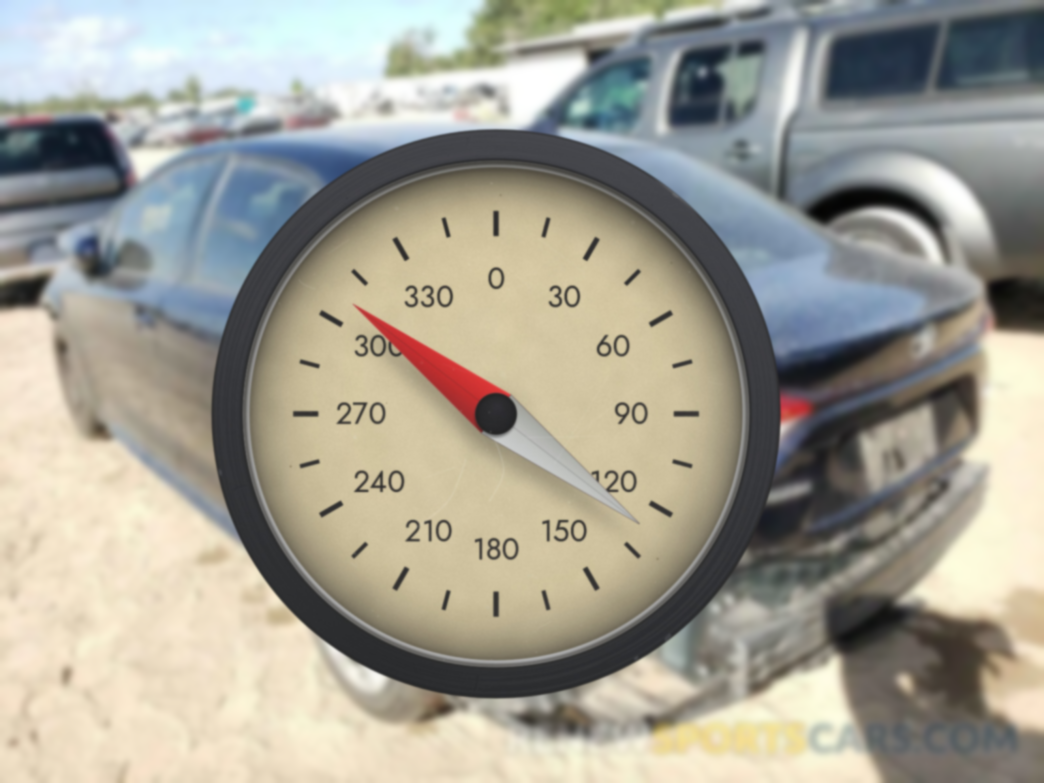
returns 307.5,°
